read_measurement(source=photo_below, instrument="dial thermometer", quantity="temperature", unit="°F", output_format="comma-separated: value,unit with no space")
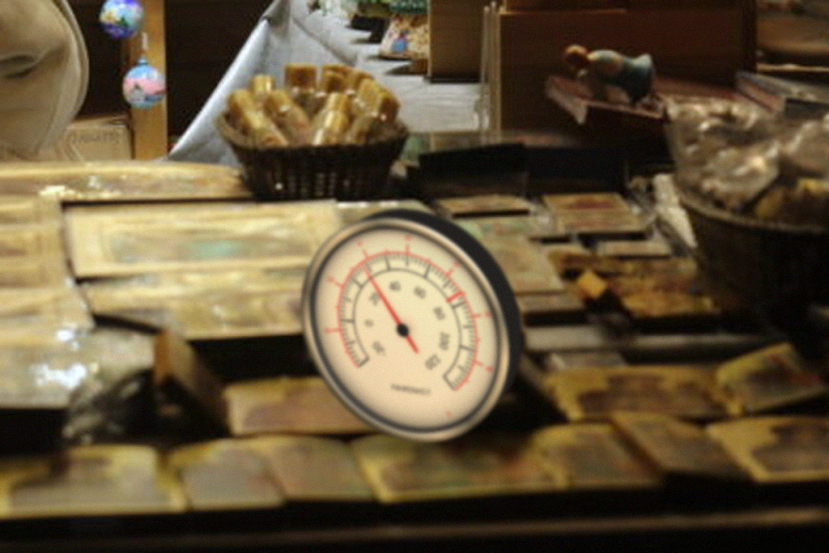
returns 30,°F
